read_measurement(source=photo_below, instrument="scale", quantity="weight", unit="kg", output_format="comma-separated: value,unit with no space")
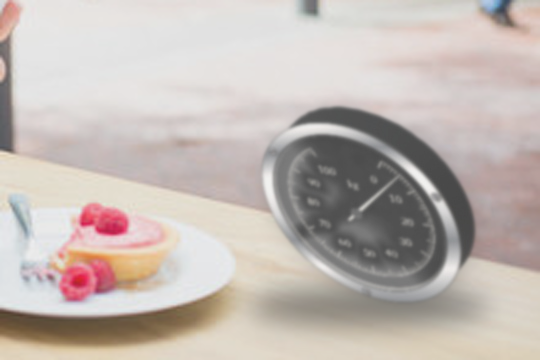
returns 5,kg
